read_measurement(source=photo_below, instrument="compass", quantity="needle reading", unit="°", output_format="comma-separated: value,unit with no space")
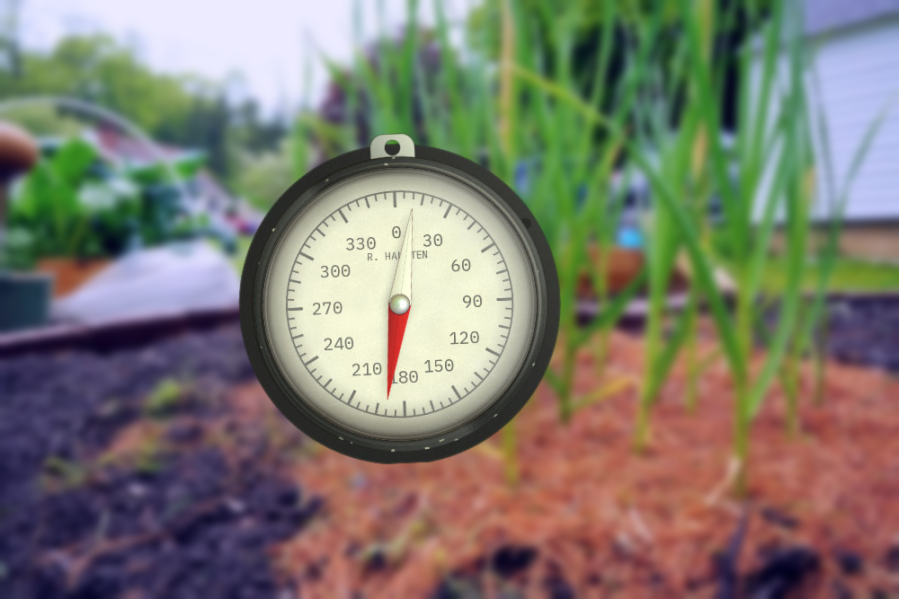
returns 190,°
